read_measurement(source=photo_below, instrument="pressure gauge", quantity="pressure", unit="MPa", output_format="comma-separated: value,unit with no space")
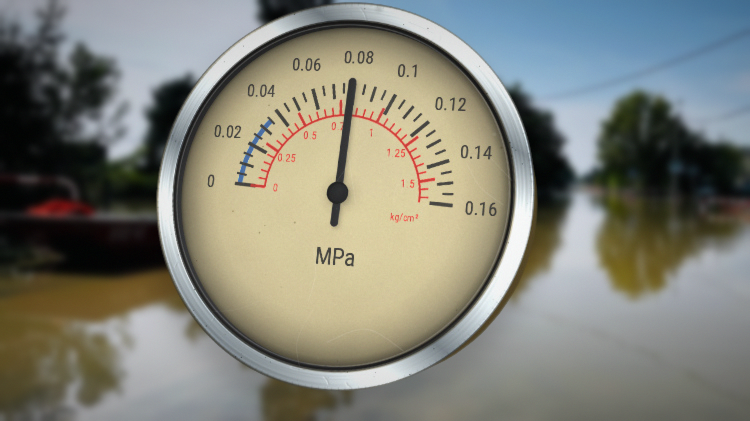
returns 0.08,MPa
